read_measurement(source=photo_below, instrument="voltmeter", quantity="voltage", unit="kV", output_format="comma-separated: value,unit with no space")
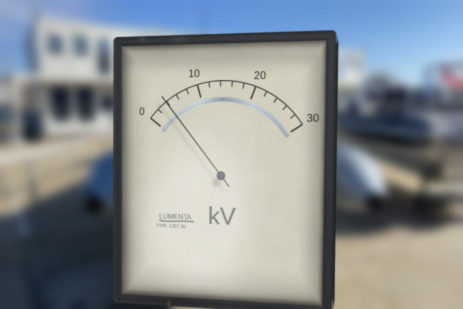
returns 4,kV
